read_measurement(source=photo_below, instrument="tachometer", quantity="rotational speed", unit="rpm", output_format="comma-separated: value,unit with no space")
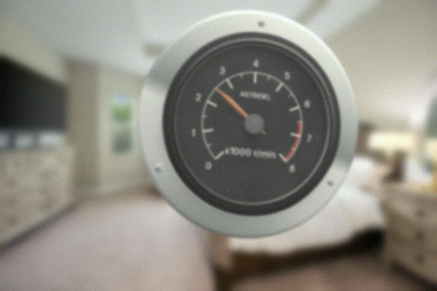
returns 2500,rpm
